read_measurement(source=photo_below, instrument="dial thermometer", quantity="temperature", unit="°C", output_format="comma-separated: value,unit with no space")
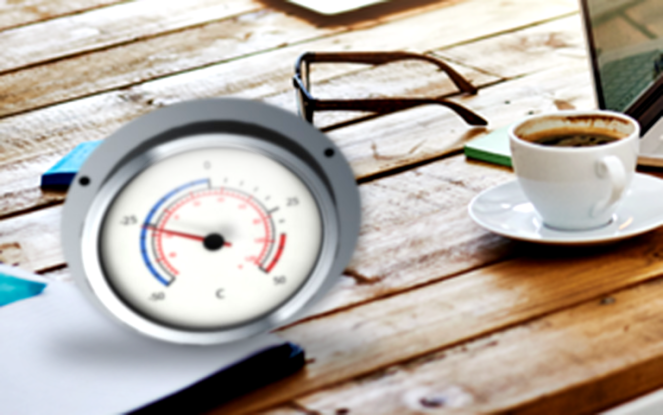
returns -25,°C
